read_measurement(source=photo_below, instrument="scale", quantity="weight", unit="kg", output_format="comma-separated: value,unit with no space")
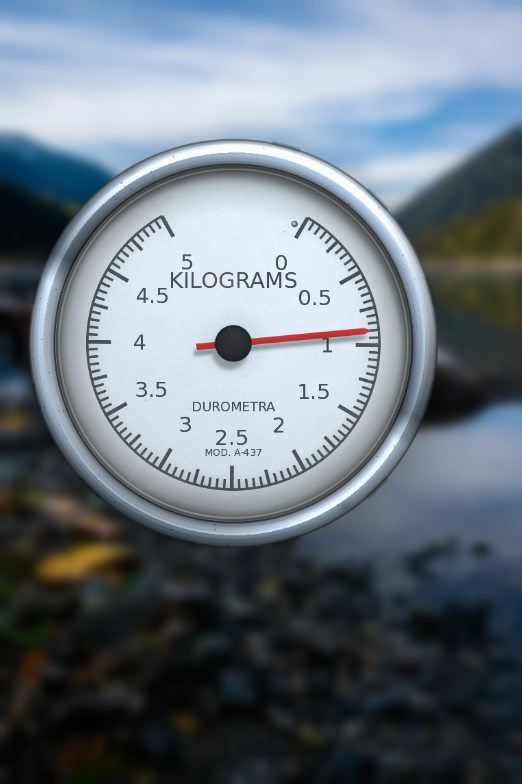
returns 0.9,kg
